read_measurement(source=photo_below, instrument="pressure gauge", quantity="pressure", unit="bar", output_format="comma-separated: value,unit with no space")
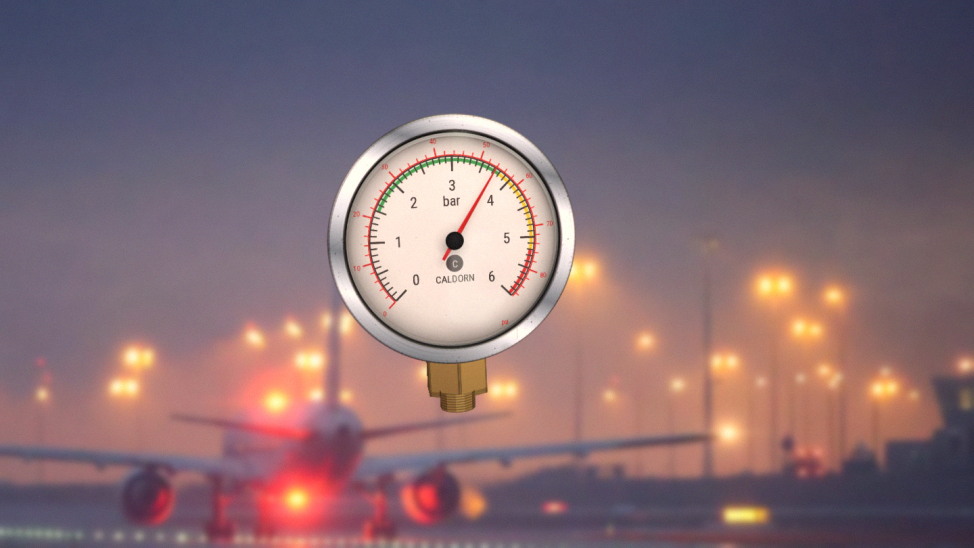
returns 3.7,bar
